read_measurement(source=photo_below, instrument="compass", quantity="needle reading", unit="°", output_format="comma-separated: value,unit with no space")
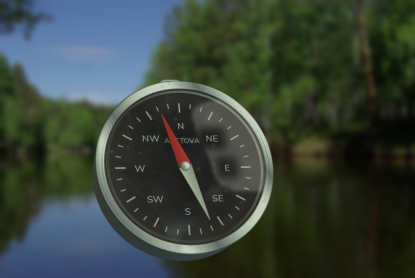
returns 340,°
